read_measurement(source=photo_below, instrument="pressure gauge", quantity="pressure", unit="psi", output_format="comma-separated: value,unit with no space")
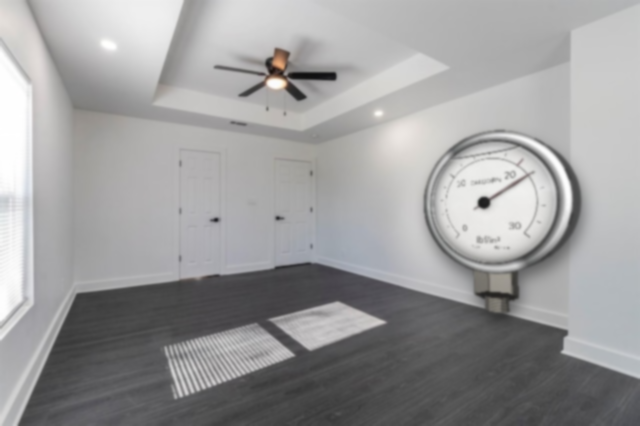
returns 22,psi
